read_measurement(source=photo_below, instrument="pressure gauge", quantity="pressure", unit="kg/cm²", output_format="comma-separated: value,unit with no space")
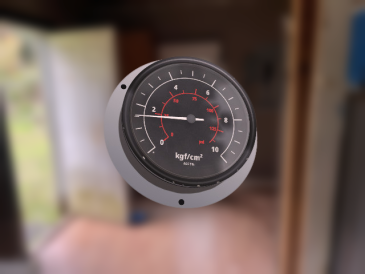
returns 1.5,kg/cm²
